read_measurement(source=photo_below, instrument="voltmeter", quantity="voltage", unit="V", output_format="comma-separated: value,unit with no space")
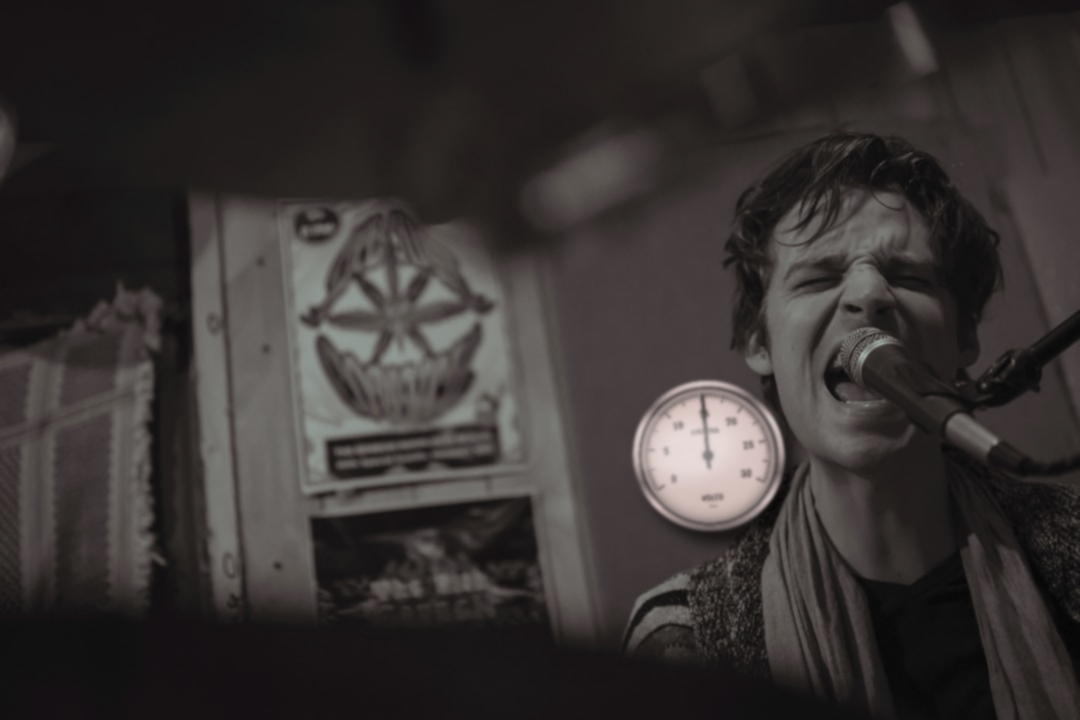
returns 15,V
